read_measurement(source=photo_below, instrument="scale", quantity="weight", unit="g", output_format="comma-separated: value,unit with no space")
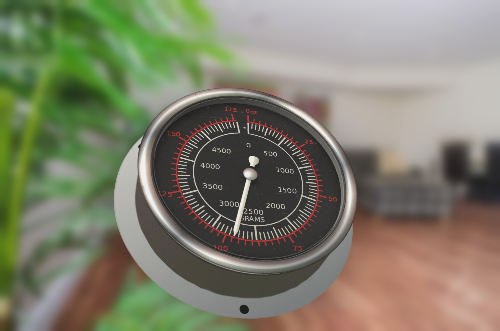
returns 2750,g
